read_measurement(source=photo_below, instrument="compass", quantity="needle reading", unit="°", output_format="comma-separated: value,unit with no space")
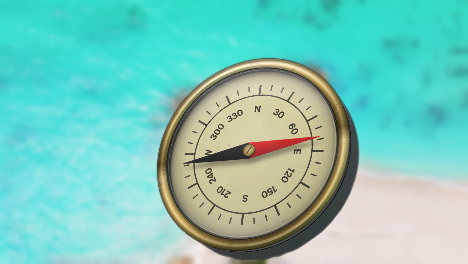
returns 80,°
